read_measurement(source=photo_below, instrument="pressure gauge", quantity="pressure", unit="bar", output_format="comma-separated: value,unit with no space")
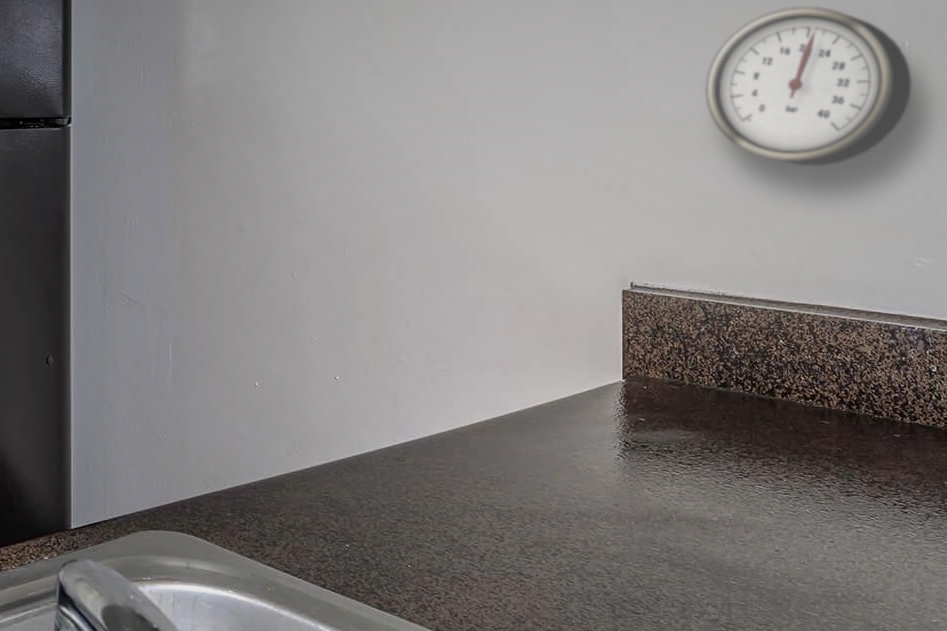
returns 21,bar
